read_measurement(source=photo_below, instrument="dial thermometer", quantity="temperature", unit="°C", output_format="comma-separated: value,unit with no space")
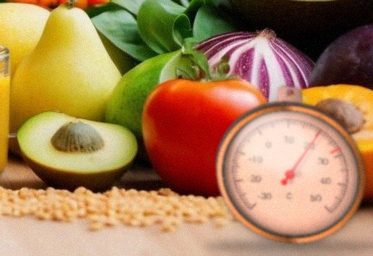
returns 20,°C
